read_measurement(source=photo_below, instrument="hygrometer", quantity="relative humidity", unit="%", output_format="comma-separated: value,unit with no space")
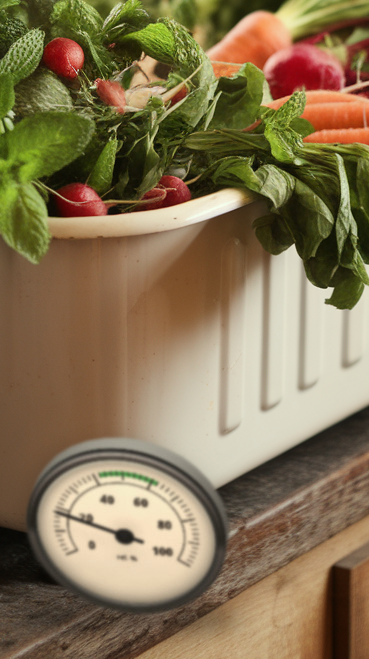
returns 20,%
